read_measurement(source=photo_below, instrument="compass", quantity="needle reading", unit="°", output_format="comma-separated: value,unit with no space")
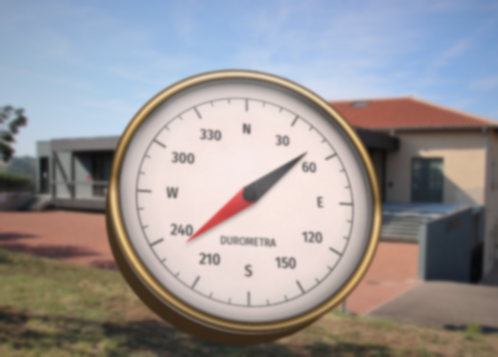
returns 230,°
